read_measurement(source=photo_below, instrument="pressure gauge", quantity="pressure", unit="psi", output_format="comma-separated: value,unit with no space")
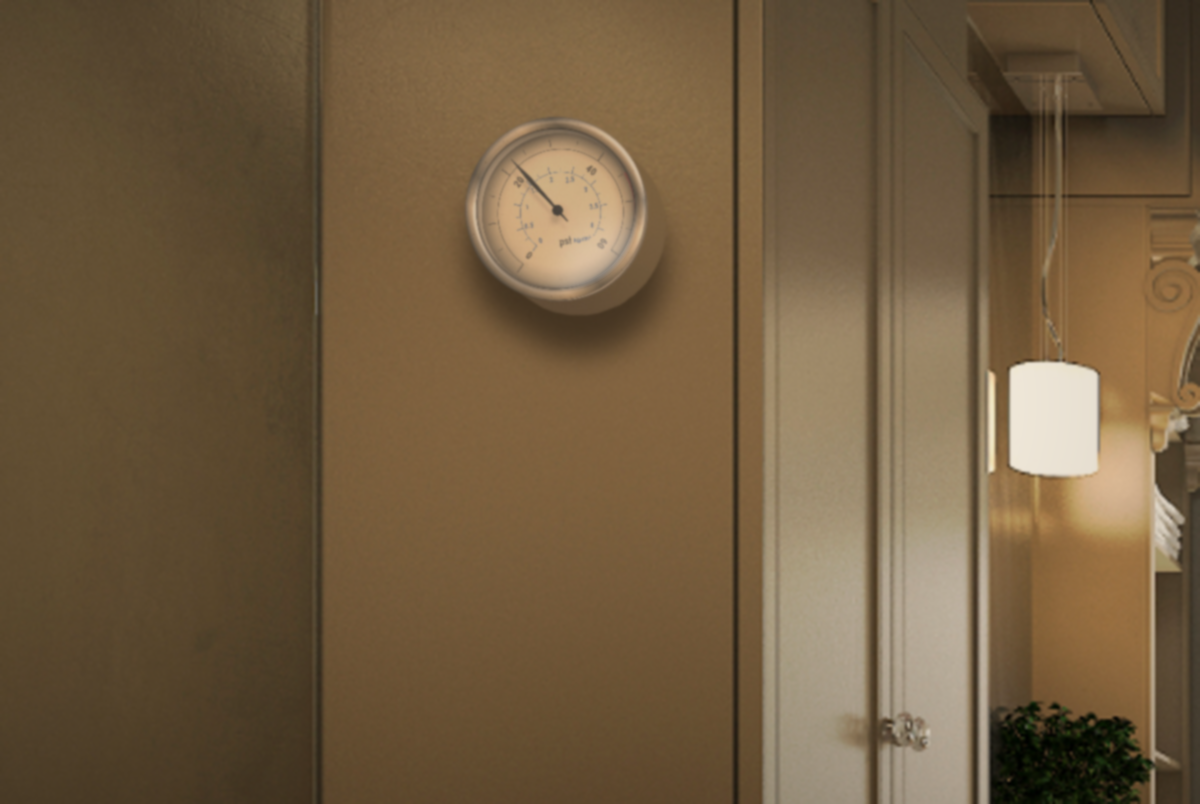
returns 22.5,psi
